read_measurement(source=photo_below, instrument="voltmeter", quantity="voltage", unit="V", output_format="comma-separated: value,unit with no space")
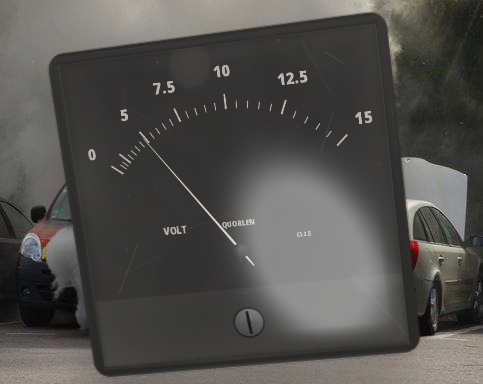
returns 5,V
